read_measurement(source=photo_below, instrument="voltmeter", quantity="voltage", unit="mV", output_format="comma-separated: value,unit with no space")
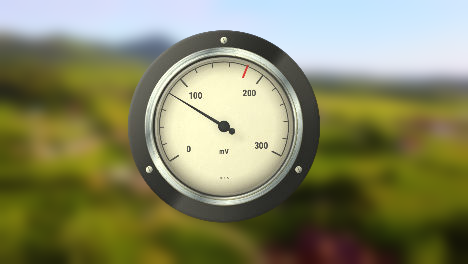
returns 80,mV
